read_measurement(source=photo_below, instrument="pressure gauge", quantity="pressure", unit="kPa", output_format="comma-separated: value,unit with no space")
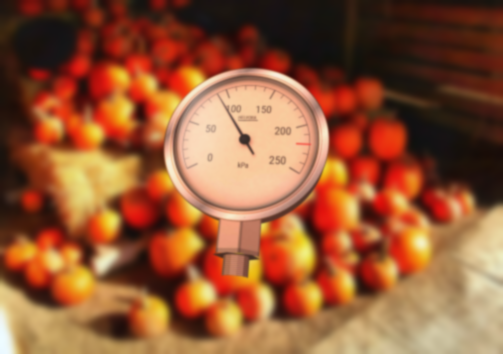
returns 90,kPa
